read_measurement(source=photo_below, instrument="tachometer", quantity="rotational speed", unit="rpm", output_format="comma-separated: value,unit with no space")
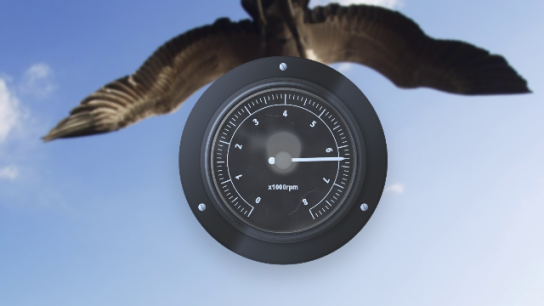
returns 6300,rpm
